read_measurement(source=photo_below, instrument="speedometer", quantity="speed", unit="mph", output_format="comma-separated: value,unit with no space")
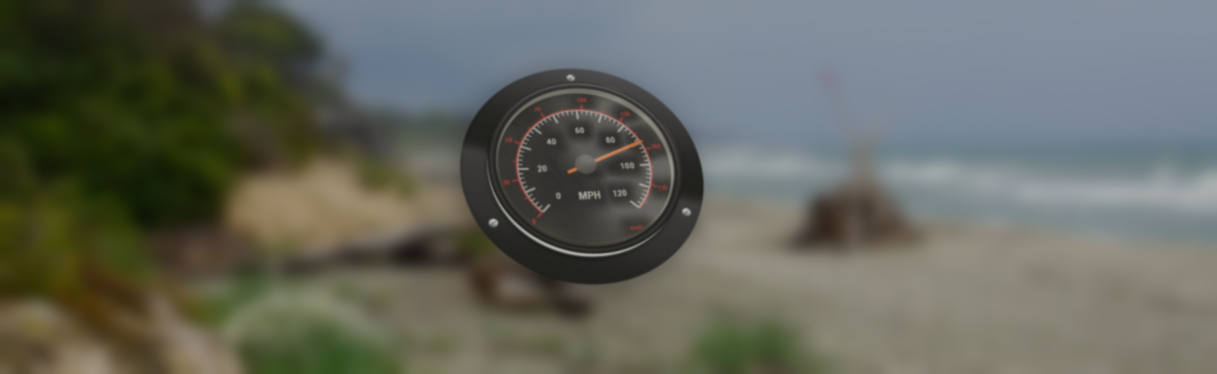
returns 90,mph
